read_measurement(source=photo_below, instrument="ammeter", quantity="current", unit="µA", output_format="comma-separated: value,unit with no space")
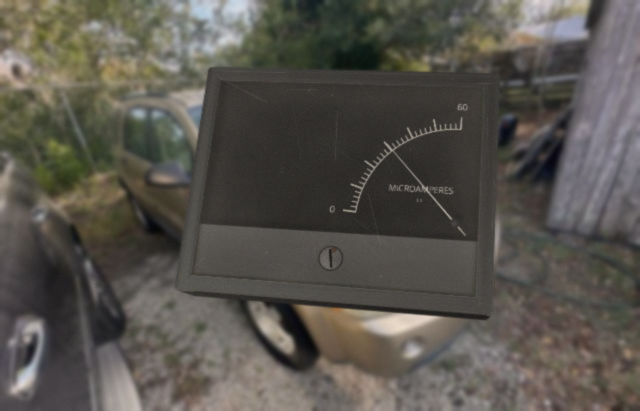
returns 30,µA
